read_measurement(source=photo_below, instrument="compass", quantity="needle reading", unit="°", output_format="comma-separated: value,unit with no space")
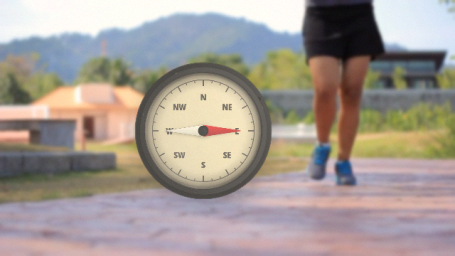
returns 90,°
